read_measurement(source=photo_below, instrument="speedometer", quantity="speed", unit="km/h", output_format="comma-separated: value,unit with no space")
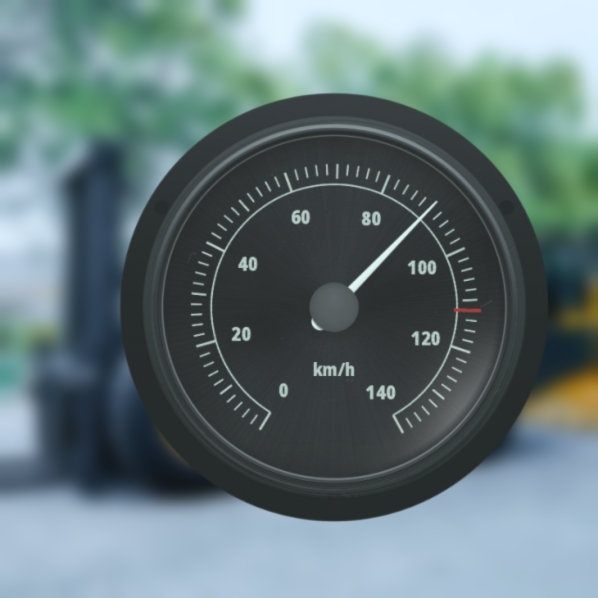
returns 90,km/h
